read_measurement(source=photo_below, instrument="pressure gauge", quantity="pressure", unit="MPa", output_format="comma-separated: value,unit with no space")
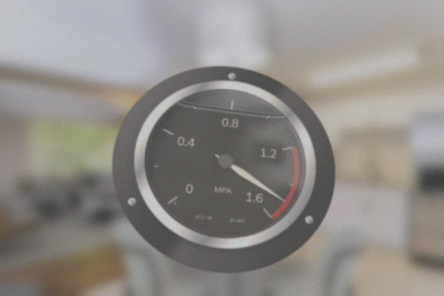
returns 1.5,MPa
